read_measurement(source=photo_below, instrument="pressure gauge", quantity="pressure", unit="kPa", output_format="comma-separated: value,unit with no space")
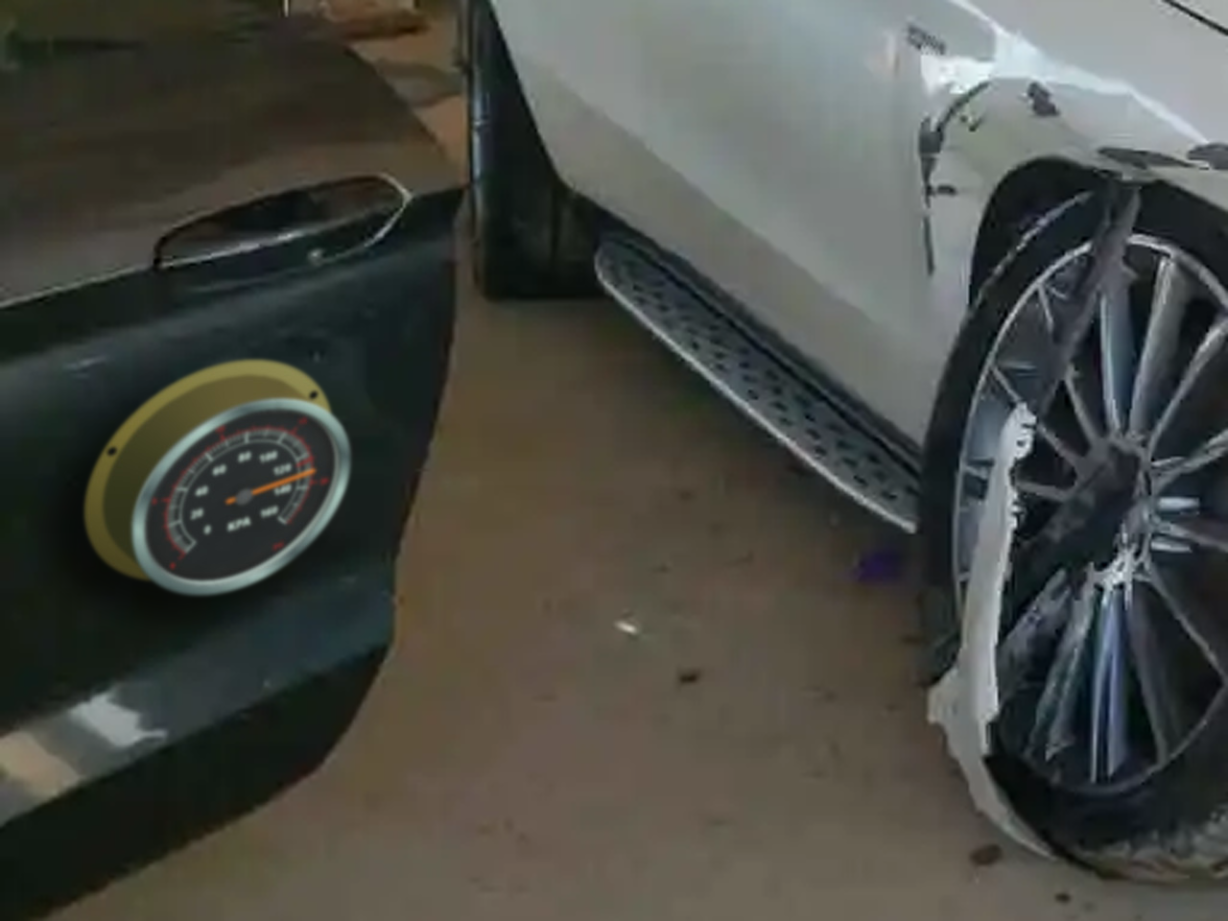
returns 130,kPa
